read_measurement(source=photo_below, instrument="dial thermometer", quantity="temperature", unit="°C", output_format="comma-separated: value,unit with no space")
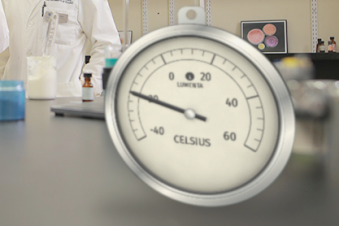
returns -20,°C
